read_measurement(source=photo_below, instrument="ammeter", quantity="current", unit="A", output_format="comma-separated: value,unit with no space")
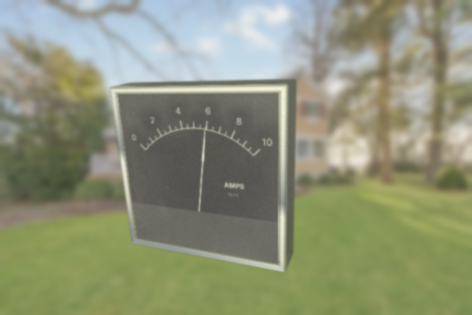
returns 6,A
